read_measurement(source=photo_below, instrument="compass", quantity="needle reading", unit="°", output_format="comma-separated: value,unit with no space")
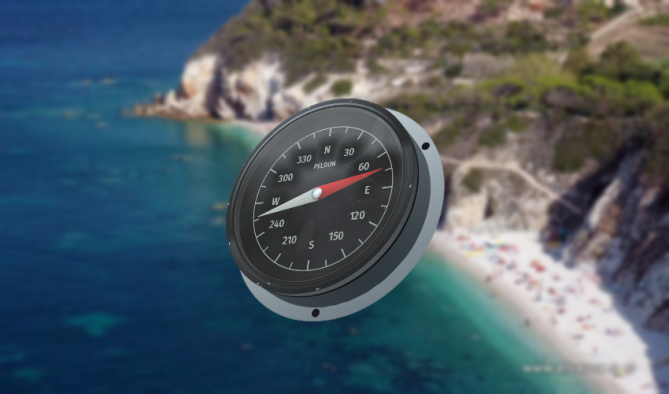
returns 75,°
